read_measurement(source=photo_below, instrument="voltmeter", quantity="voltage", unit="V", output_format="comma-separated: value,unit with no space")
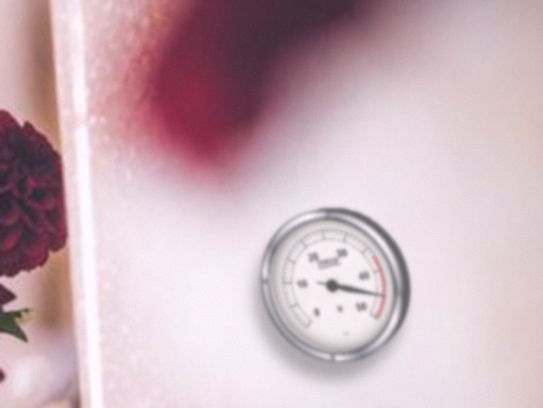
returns 45,V
